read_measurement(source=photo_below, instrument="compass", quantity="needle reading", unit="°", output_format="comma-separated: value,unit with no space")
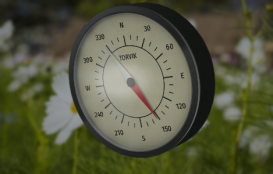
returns 150,°
